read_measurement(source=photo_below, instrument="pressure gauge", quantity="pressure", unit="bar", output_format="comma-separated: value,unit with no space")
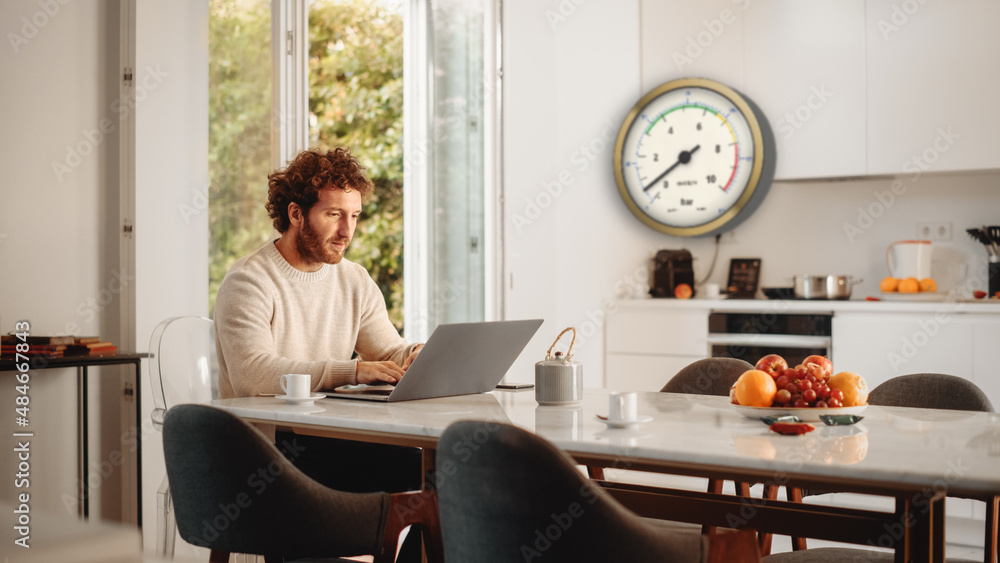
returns 0.5,bar
